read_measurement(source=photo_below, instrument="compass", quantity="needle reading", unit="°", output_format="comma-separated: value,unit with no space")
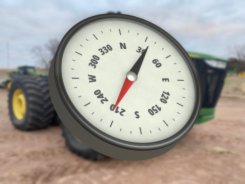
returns 215,°
